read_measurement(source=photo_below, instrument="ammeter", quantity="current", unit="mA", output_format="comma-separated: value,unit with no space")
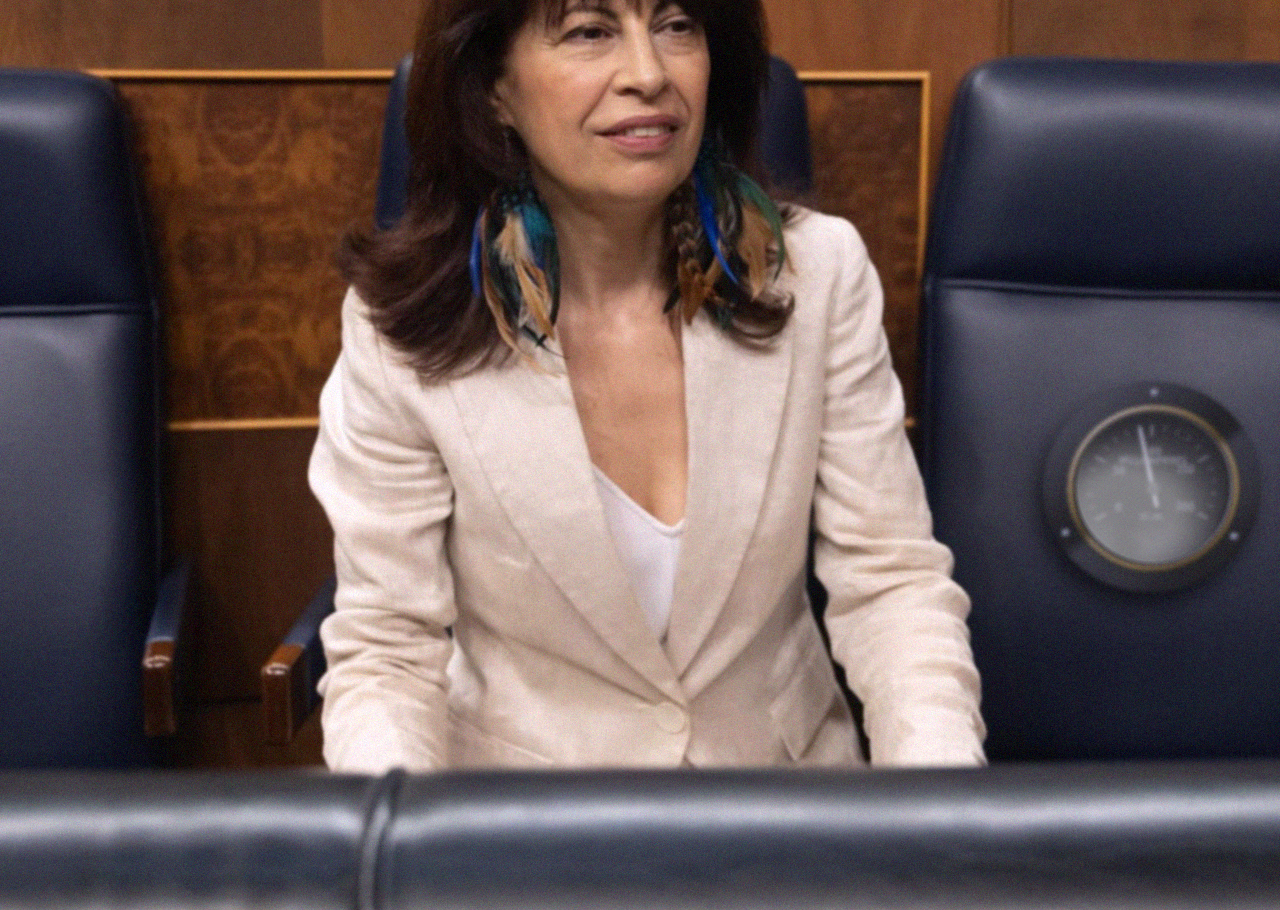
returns 90,mA
